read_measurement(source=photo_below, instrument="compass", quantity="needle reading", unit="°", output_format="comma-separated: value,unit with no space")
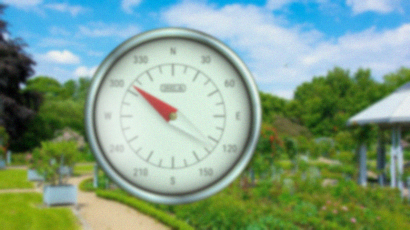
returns 307.5,°
